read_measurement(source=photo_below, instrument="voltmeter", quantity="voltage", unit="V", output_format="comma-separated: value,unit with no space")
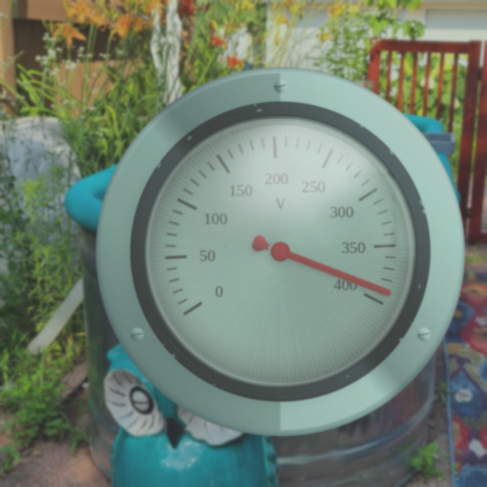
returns 390,V
